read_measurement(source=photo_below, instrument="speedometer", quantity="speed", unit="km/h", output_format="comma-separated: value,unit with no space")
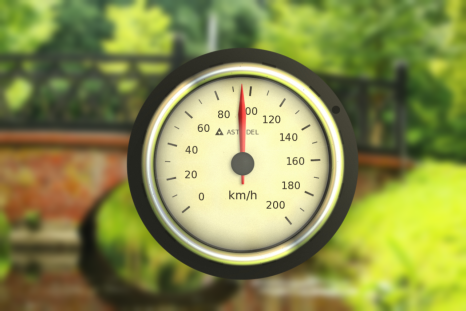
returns 95,km/h
